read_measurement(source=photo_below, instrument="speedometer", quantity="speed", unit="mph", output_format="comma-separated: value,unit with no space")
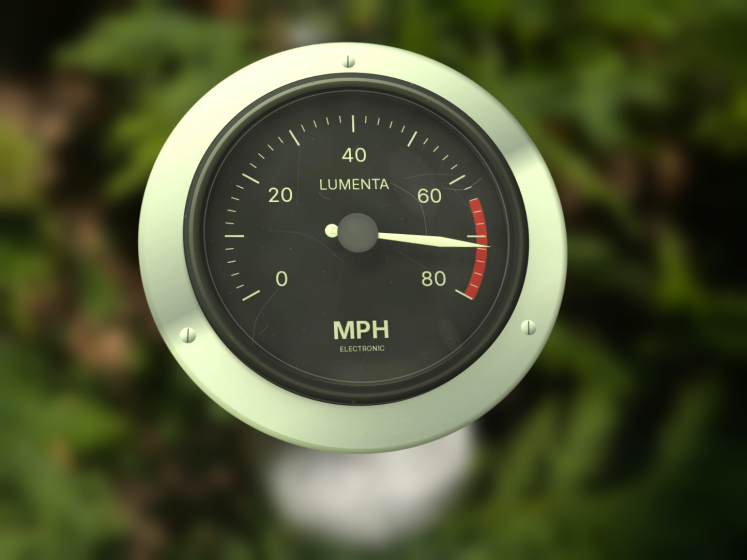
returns 72,mph
